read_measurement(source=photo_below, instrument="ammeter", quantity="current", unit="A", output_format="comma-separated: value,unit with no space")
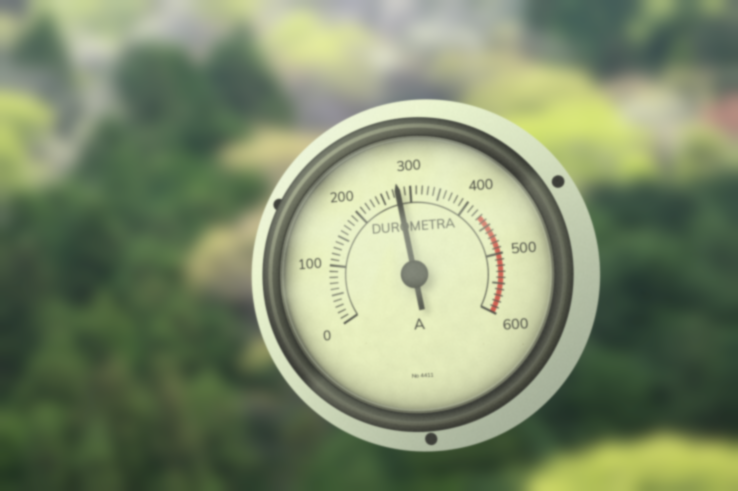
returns 280,A
